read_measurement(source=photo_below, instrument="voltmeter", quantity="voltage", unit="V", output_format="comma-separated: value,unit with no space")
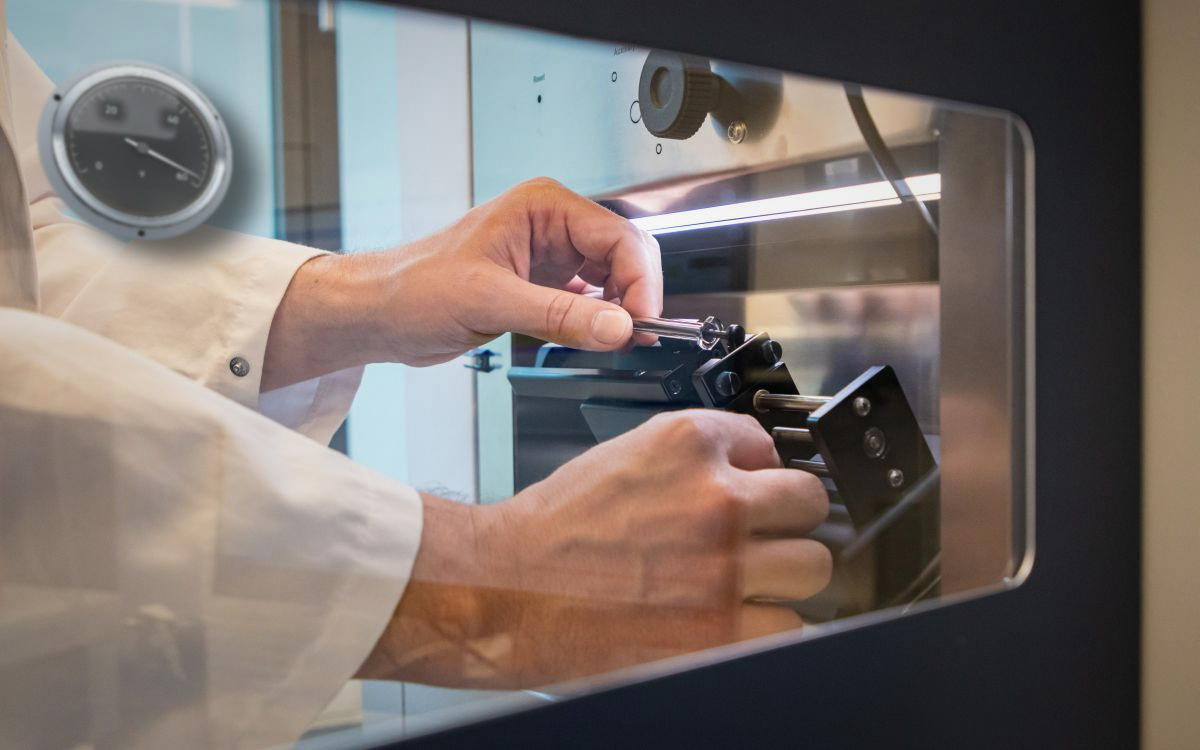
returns 58,V
